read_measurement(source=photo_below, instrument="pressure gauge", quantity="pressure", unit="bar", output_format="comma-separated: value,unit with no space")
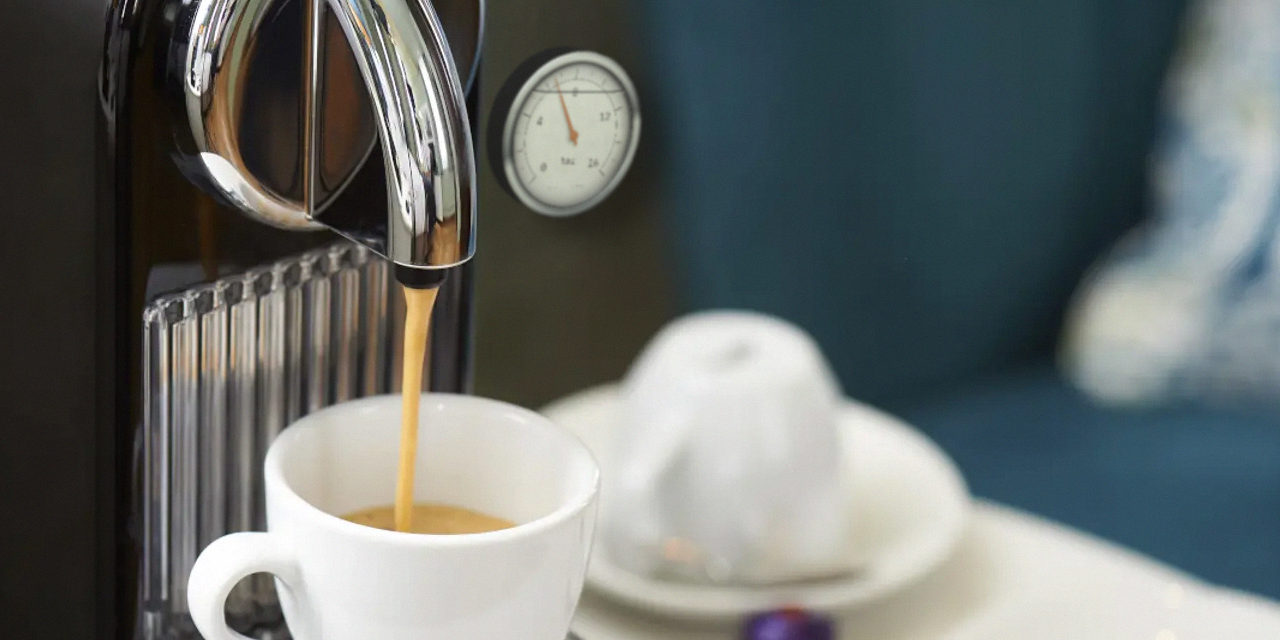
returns 6.5,bar
